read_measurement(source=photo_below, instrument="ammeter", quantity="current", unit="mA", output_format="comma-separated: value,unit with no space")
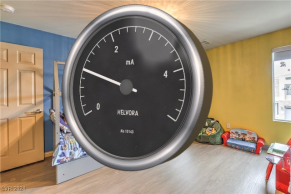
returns 1,mA
